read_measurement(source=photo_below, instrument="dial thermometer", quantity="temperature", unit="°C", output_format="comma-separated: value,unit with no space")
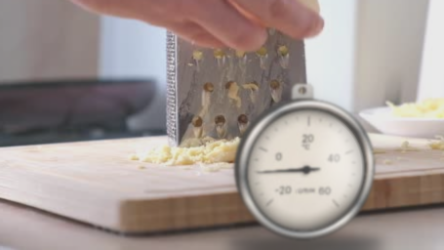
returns -8,°C
